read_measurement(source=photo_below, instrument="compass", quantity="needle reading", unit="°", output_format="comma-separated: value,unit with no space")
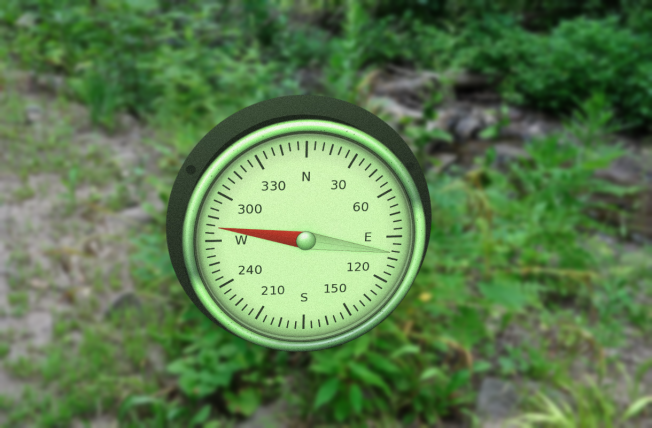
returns 280,°
